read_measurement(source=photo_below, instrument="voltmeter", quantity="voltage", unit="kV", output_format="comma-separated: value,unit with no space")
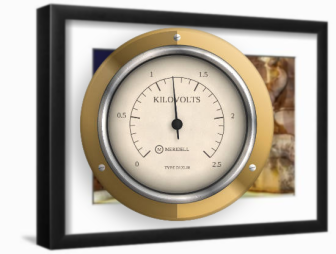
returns 1.2,kV
